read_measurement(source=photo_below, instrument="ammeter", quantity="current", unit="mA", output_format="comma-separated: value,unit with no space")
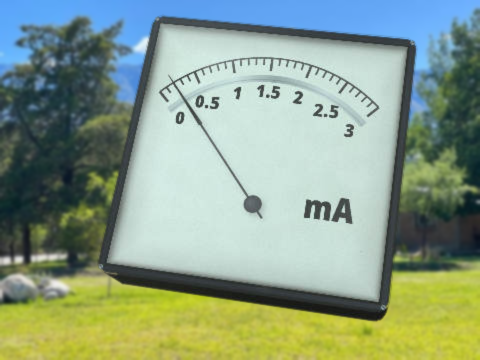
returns 0.2,mA
